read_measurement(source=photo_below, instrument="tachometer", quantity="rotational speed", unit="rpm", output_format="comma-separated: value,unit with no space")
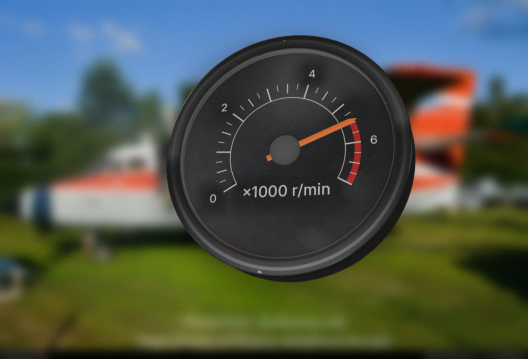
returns 5500,rpm
